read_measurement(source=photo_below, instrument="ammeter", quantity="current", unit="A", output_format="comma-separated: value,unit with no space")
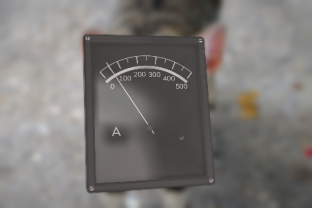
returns 50,A
